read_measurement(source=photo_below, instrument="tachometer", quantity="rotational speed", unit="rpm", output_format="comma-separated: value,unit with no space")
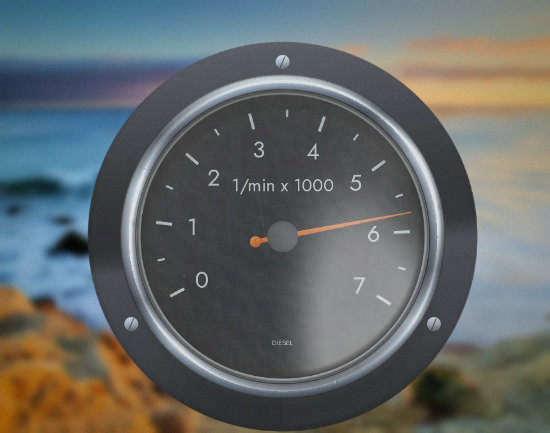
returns 5750,rpm
